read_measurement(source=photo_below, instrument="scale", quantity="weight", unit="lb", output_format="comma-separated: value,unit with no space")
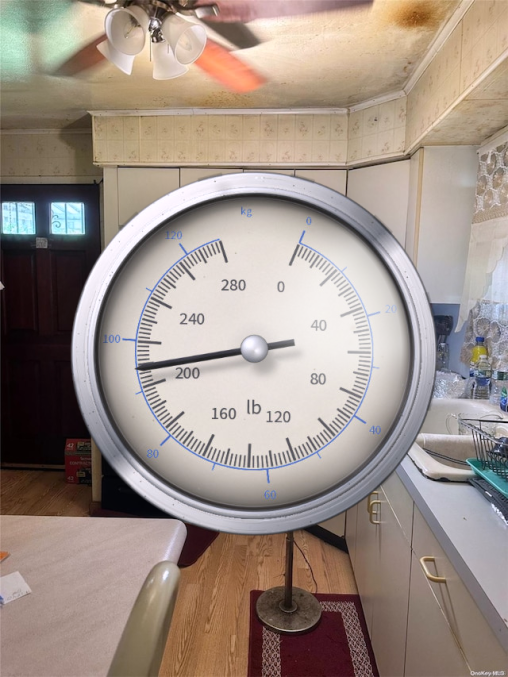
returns 208,lb
